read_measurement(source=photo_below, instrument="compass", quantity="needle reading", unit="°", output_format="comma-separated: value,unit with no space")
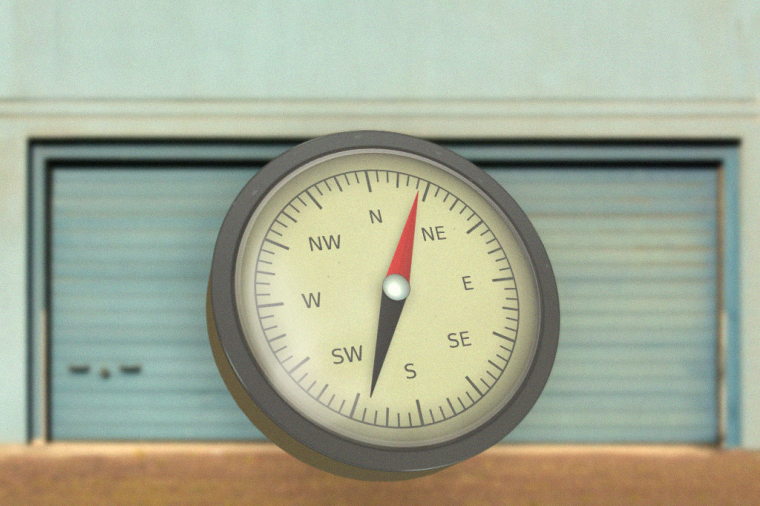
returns 25,°
